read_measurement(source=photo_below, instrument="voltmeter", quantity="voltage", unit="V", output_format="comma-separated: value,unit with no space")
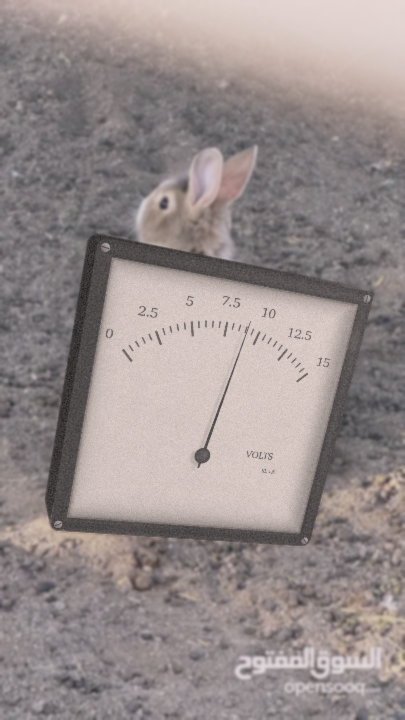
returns 9,V
